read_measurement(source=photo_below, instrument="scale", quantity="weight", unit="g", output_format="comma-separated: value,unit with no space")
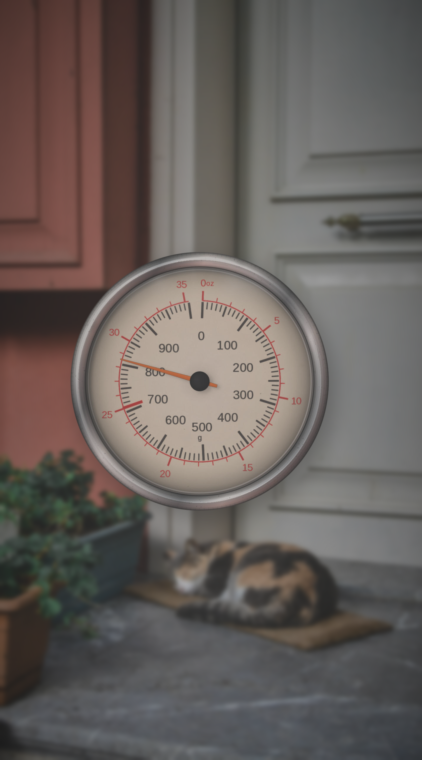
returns 810,g
